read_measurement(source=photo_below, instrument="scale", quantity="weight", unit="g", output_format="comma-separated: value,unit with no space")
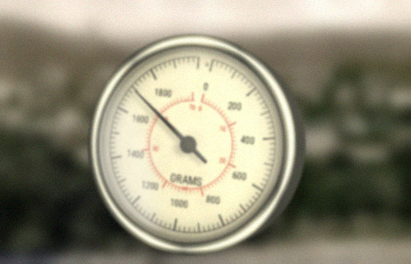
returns 1700,g
